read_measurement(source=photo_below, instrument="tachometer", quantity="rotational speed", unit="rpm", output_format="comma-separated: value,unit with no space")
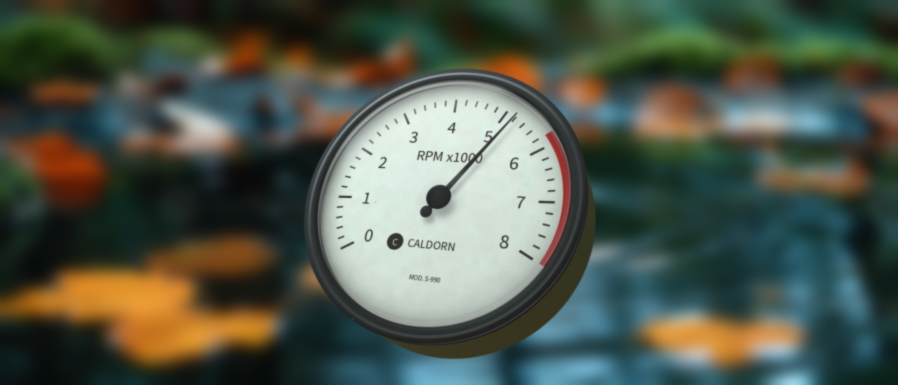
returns 5200,rpm
